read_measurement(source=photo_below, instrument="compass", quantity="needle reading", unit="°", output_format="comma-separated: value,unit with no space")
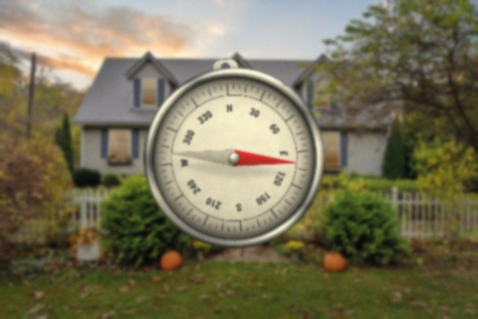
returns 100,°
